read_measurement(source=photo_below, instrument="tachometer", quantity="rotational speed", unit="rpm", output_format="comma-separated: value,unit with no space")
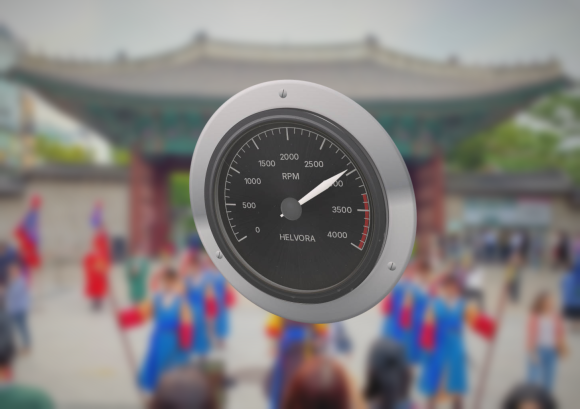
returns 2950,rpm
